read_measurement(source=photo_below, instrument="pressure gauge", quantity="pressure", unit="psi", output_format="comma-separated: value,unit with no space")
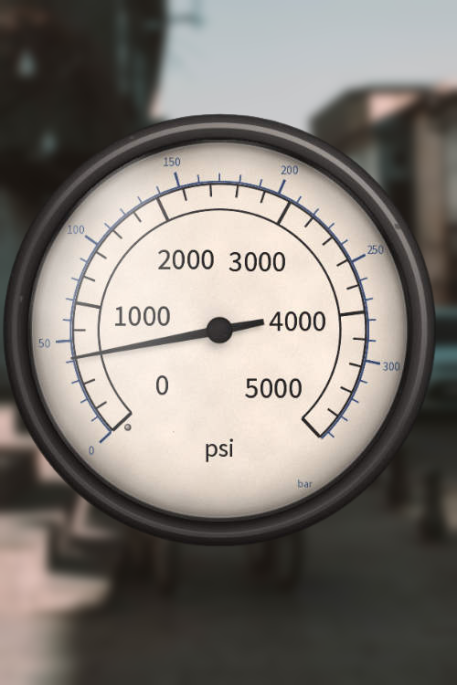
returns 600,psi
